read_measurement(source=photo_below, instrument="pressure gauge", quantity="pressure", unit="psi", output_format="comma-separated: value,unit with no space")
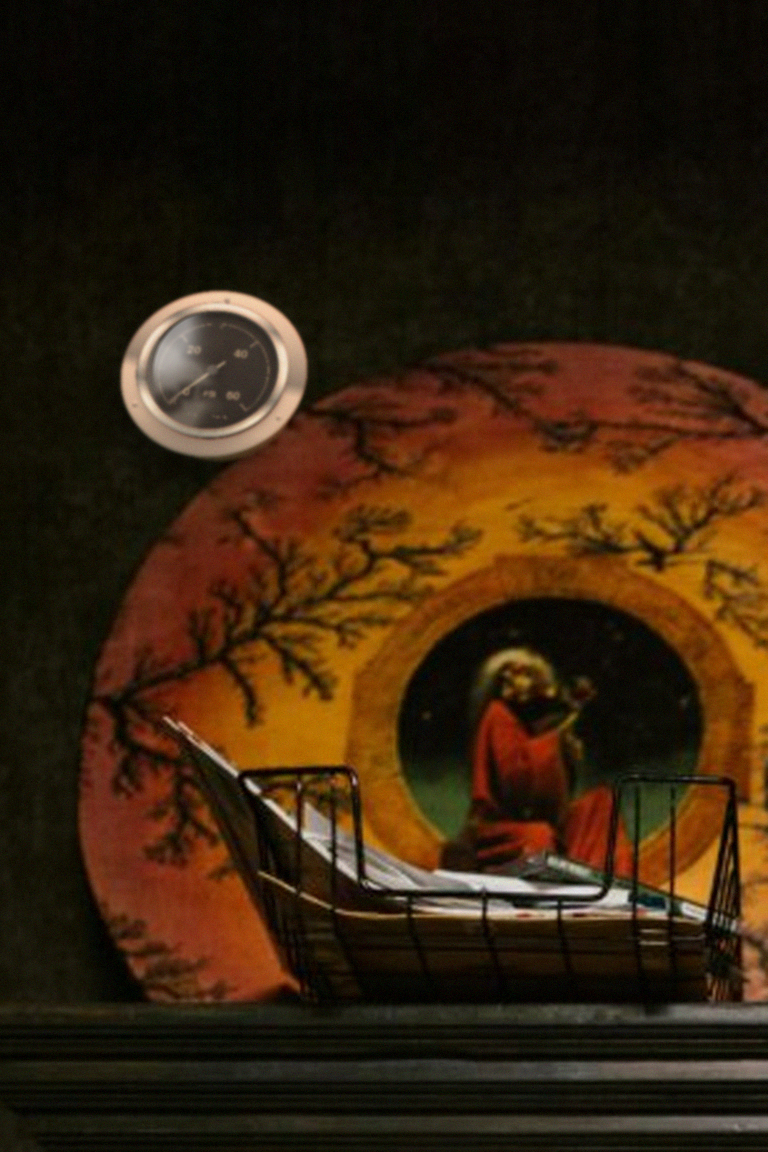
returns 0,psi
